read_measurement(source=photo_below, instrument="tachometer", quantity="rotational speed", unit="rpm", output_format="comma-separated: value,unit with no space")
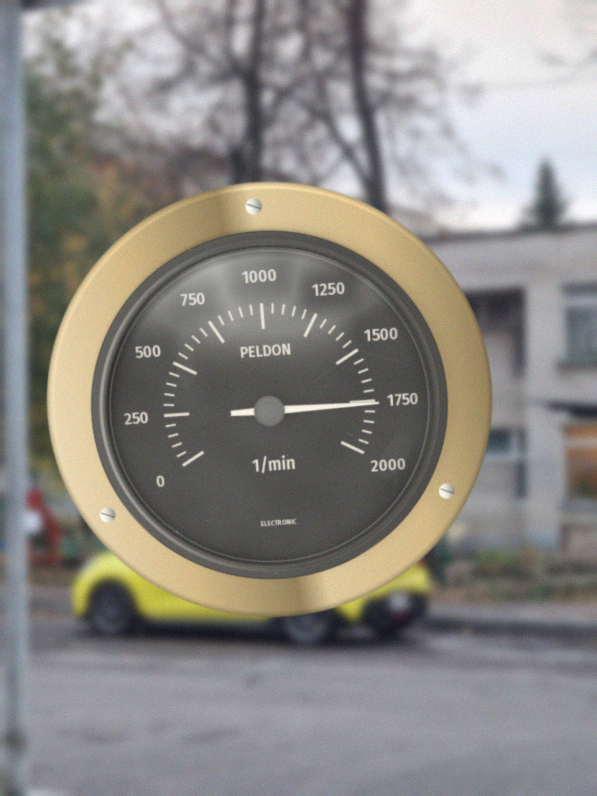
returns 1750,rpm
